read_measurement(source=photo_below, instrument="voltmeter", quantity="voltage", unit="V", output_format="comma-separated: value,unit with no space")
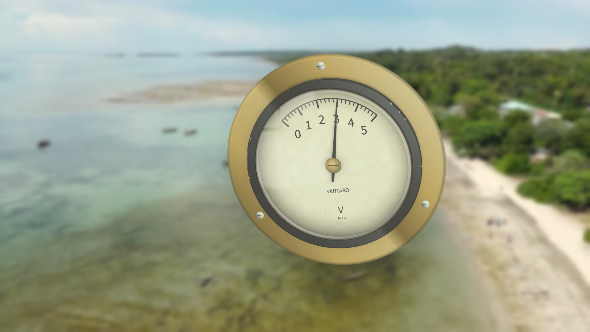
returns 3,V
